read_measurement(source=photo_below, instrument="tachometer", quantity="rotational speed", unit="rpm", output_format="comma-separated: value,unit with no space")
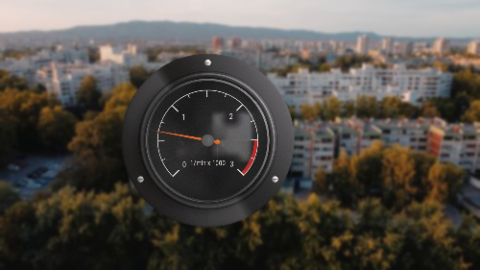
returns 625,rpm
